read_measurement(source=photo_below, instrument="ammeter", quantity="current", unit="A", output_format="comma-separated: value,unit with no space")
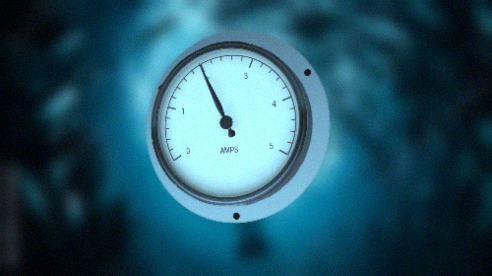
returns 2,A
